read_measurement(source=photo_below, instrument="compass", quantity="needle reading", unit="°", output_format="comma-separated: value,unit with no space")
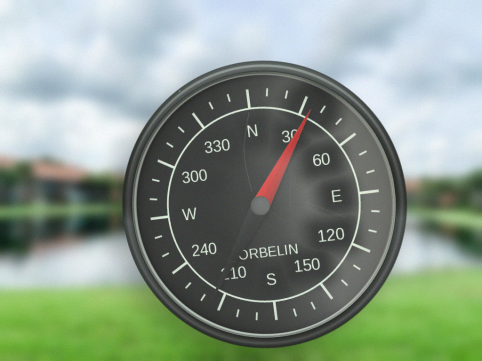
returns 35,°
